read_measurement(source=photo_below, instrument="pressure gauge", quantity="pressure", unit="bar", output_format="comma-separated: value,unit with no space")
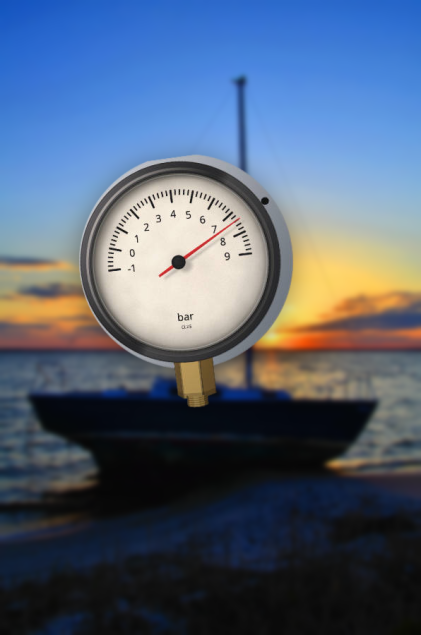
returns 7.4,bar
